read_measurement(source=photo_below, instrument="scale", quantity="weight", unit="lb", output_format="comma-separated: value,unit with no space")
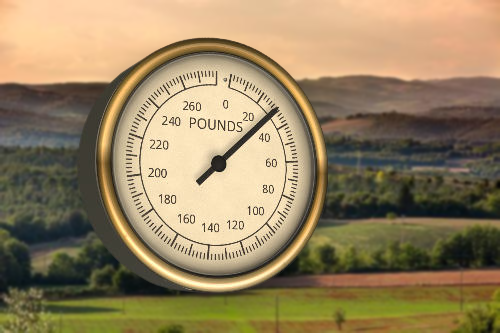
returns 30,lb
